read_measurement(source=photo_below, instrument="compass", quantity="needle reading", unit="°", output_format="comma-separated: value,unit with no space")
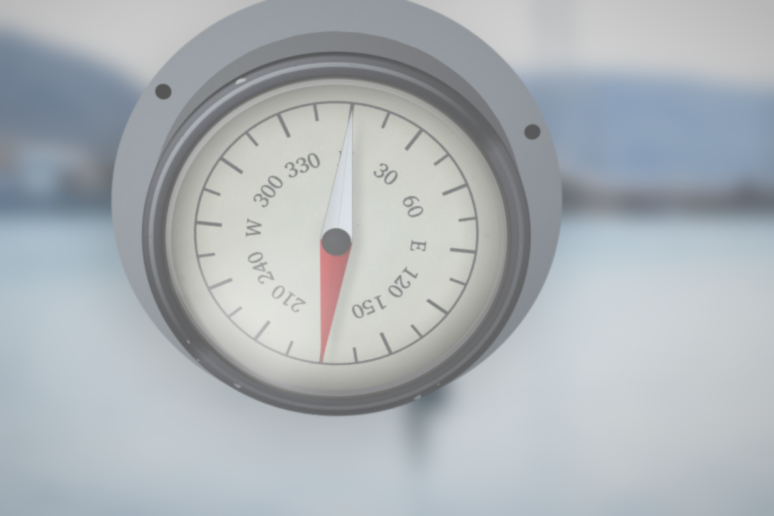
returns 180,°
